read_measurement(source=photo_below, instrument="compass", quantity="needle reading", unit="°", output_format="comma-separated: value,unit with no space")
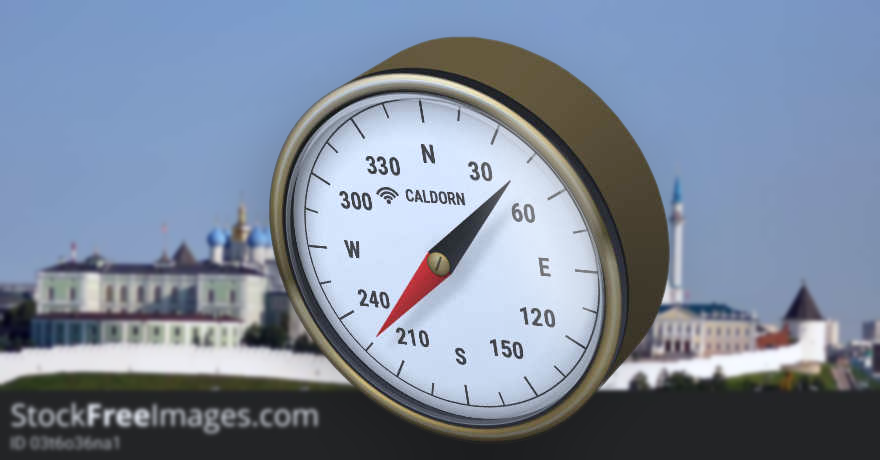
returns 225,°
